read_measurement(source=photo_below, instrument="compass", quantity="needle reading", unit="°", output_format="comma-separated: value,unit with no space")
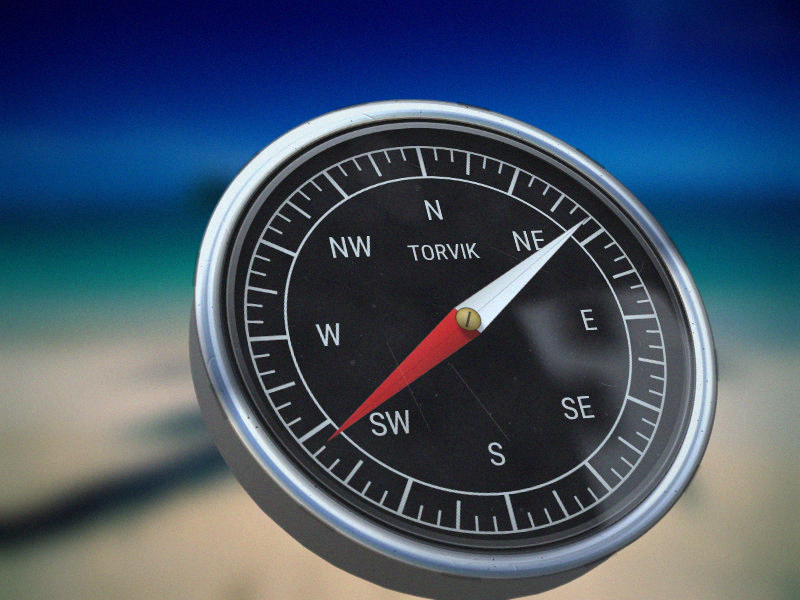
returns 235,°
